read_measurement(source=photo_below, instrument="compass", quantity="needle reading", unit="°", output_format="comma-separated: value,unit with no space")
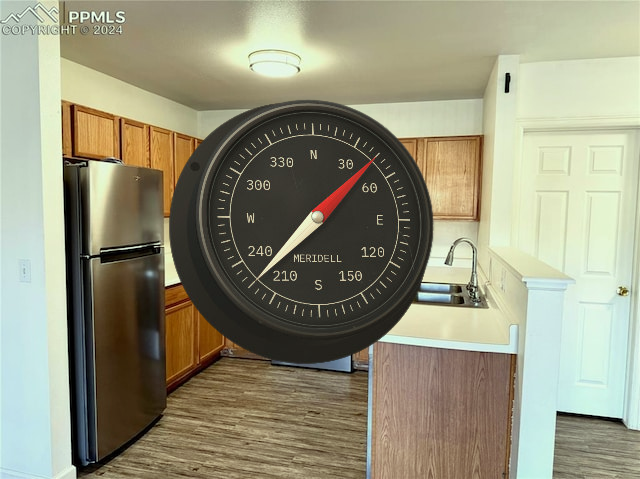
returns 45,°
